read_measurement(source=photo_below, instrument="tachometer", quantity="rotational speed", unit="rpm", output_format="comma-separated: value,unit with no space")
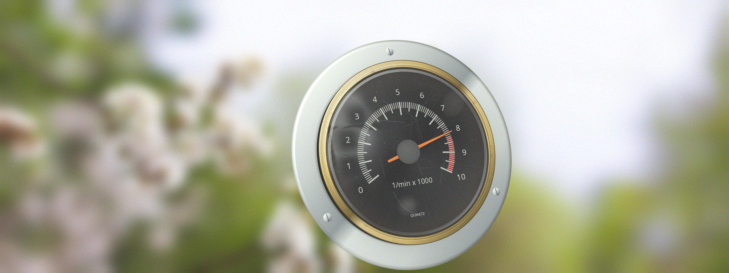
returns 8000,rpm
